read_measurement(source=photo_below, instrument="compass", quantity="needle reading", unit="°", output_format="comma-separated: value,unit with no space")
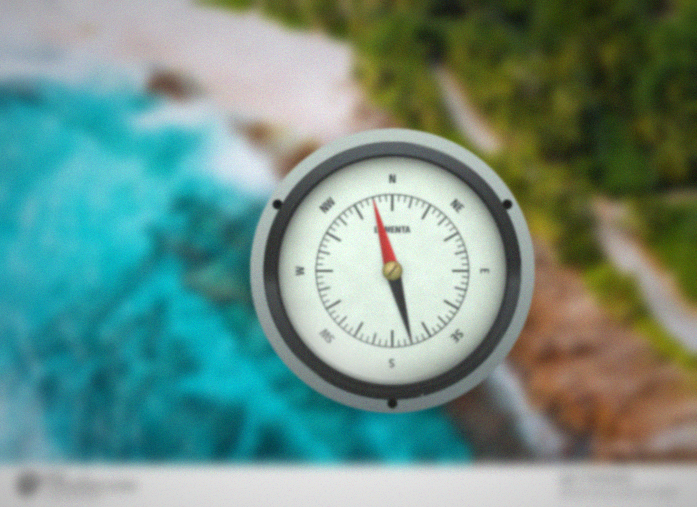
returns 345,°
